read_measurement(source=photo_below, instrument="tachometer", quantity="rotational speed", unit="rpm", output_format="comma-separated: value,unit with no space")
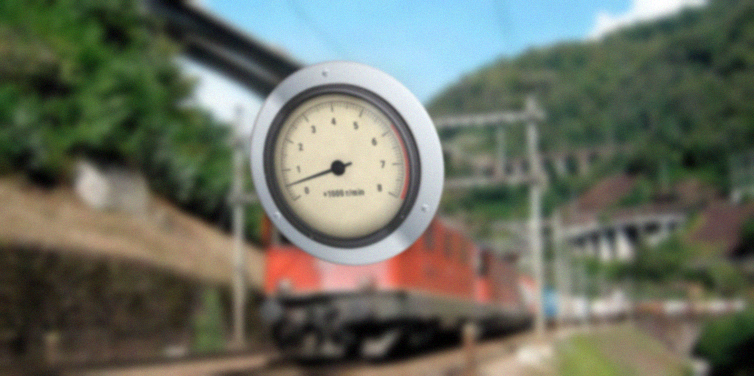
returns 500,rpm
